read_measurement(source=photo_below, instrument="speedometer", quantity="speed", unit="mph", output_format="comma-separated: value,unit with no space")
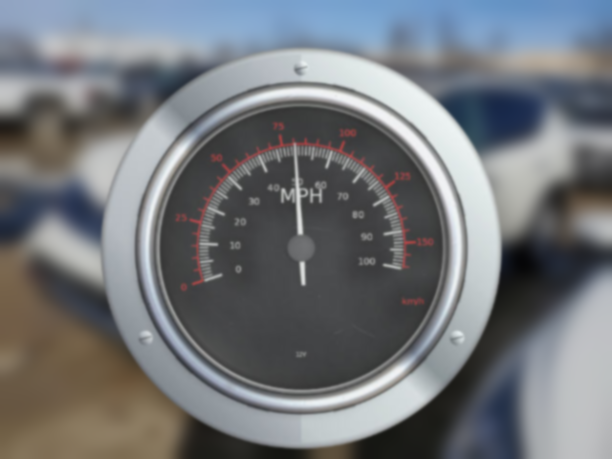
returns 50,mph
